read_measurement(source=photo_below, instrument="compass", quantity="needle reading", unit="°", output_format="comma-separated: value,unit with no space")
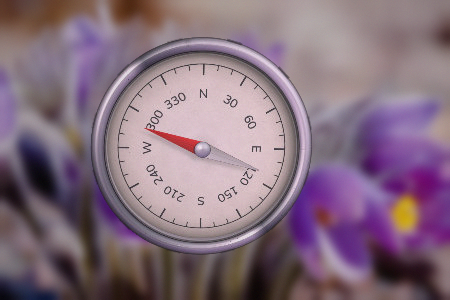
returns 290,°
